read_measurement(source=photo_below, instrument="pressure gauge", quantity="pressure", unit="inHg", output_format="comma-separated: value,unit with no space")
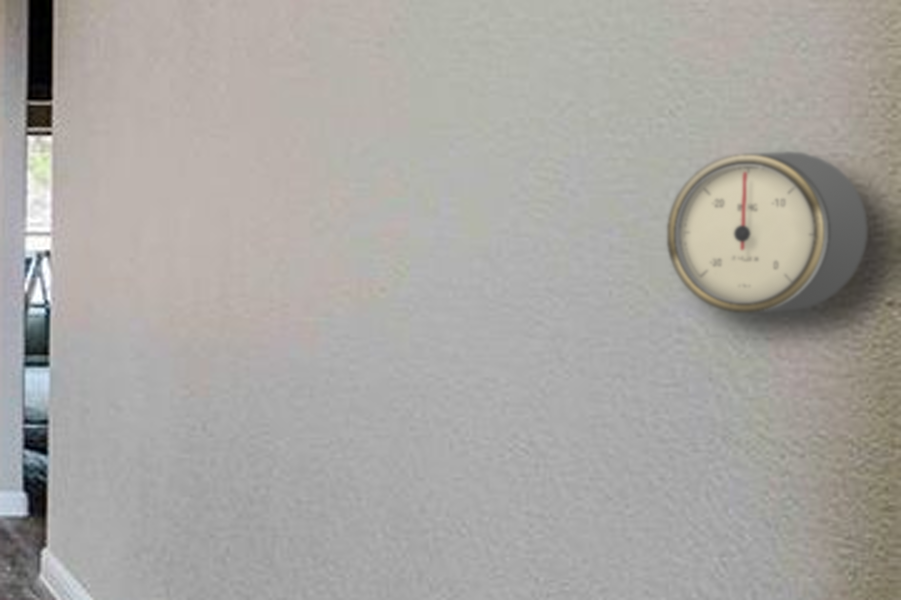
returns -15,inHg
